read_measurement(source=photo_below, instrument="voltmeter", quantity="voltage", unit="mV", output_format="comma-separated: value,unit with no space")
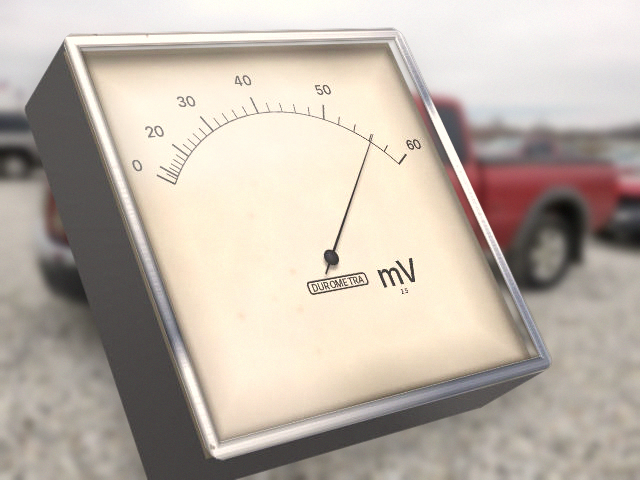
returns 56,mV
